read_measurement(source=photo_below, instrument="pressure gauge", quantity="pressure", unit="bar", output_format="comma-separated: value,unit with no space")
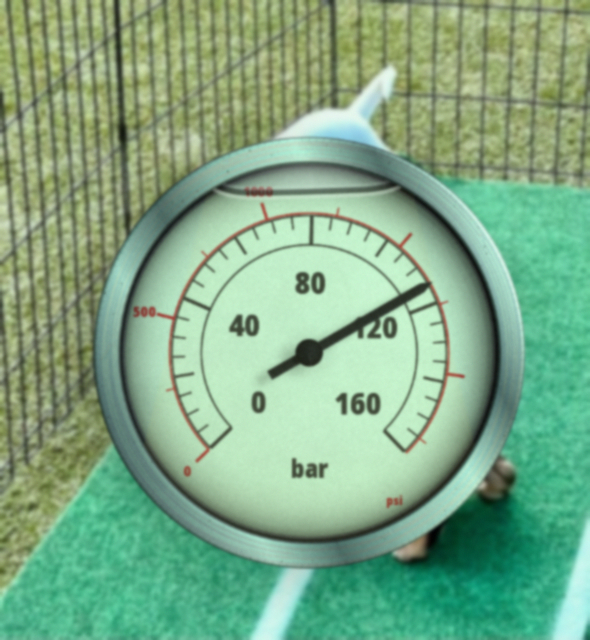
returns 115,bar
